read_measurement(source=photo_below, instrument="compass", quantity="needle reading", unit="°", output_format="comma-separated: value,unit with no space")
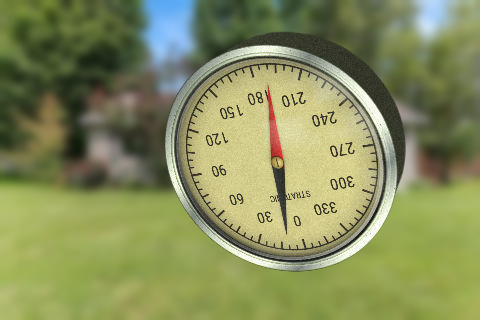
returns 190,°
